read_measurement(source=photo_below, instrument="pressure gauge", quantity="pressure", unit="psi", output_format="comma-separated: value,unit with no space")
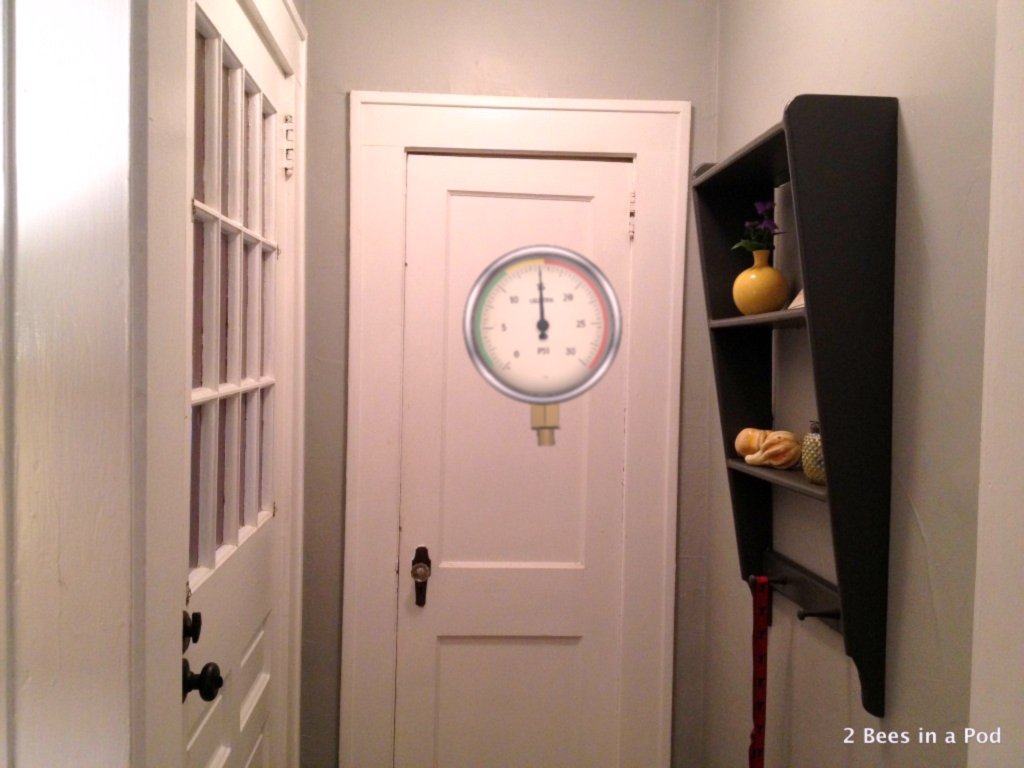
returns 15,psi
